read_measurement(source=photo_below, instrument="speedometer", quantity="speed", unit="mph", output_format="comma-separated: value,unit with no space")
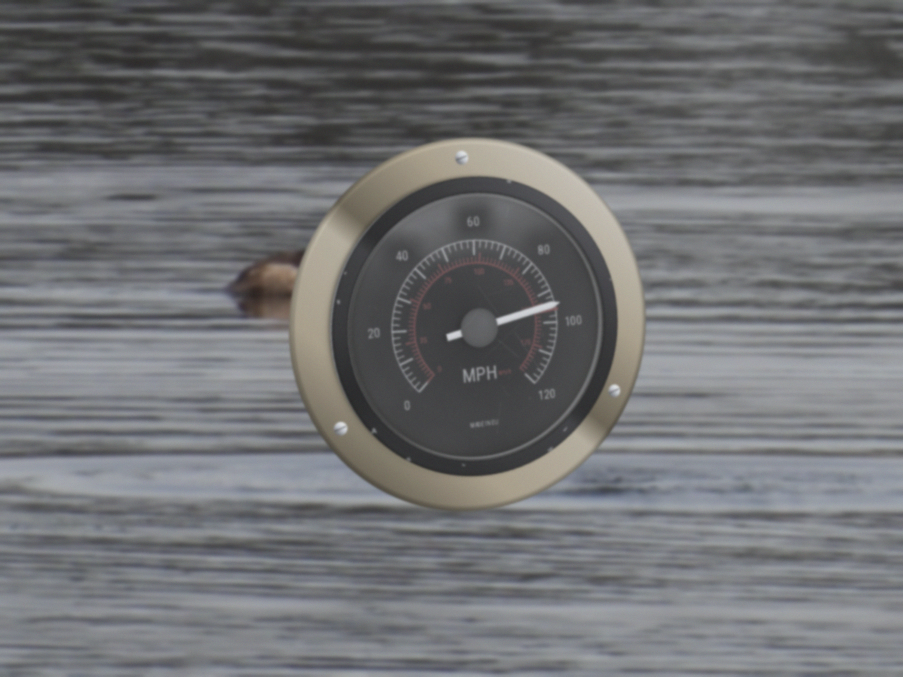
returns 94,mph
